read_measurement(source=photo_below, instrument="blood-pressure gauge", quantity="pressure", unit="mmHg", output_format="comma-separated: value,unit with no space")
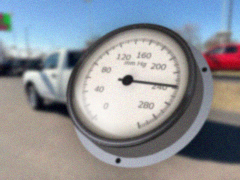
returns 240,mmHg
